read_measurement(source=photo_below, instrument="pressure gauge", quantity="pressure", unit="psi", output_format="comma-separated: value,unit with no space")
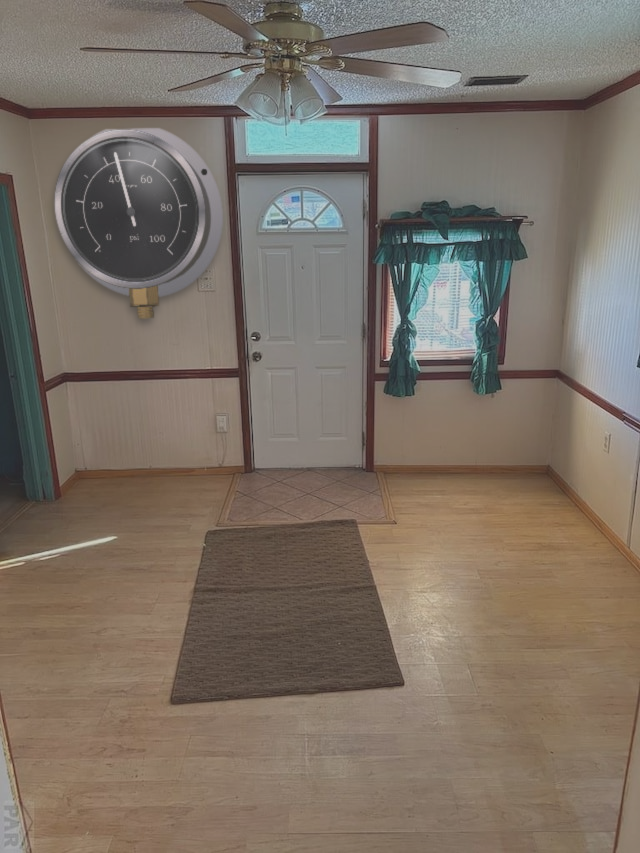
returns 45,psi
